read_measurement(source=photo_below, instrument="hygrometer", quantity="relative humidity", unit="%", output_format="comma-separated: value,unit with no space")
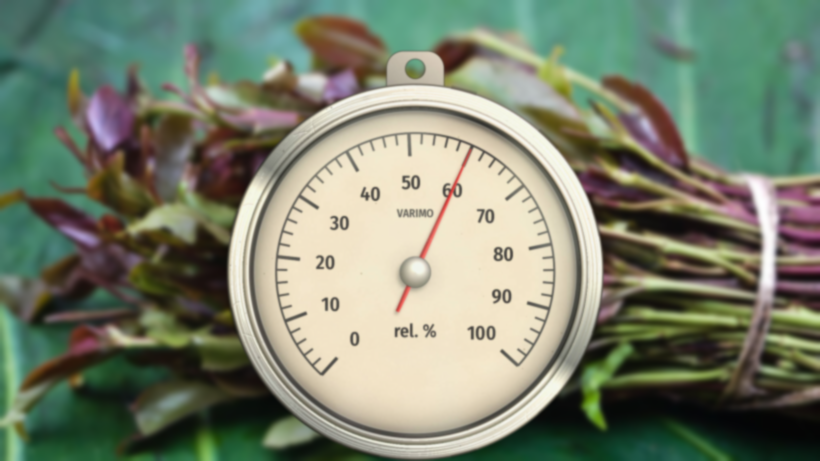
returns 60,%
